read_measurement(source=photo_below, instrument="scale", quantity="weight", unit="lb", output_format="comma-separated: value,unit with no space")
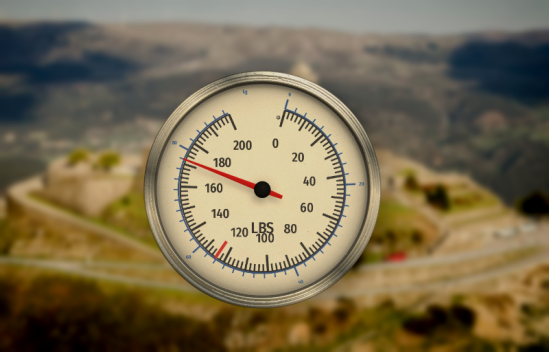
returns 172,lb
